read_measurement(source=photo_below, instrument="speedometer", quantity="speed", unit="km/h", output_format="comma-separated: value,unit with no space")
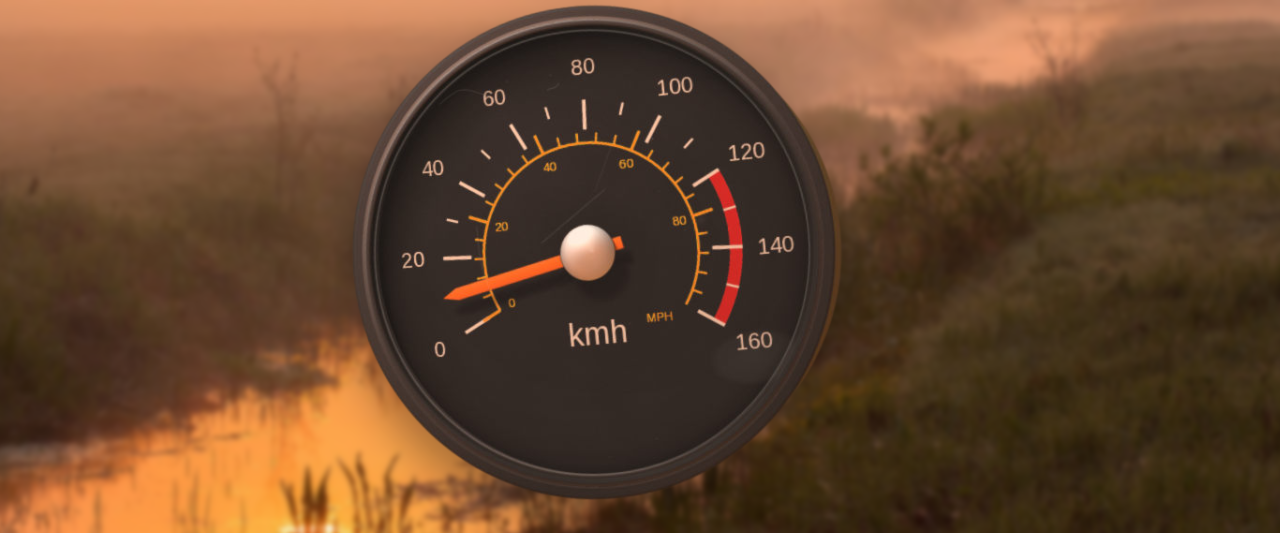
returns 10,km/h
